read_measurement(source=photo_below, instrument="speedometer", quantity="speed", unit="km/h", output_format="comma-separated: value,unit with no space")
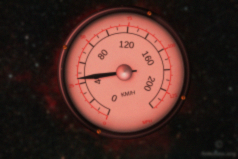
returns 45,km/h
